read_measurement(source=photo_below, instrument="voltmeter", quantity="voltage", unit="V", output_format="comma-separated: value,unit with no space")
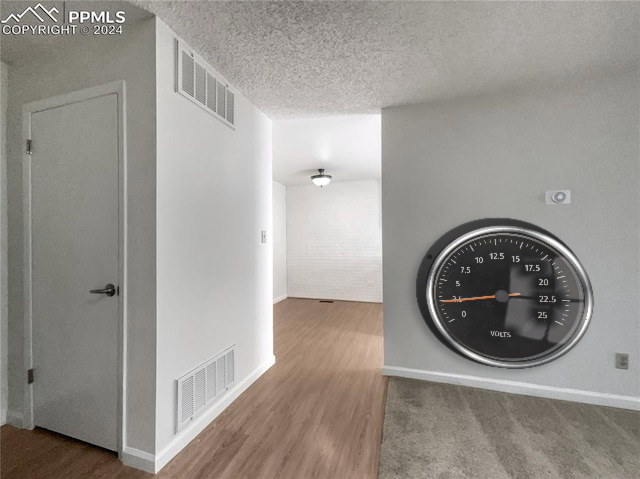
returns 2.5,V
